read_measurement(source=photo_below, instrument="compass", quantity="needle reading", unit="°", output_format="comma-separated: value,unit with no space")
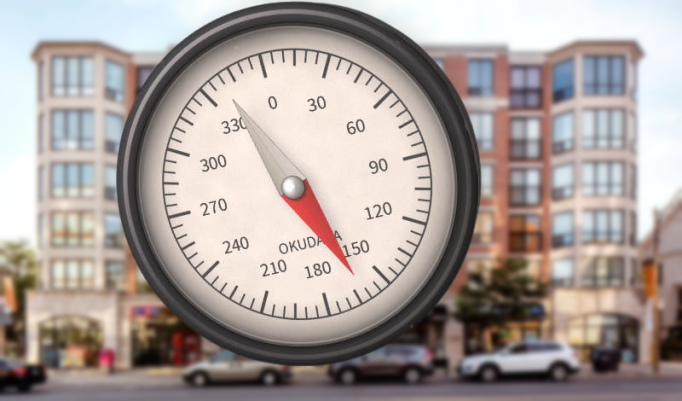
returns 160,°
